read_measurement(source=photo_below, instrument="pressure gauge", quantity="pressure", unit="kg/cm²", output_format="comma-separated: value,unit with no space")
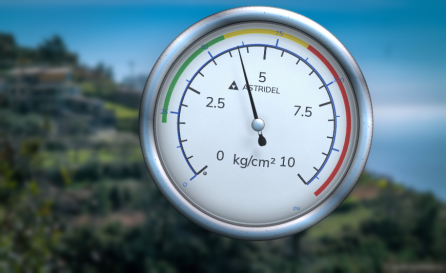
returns 4.25,kg/cm²
